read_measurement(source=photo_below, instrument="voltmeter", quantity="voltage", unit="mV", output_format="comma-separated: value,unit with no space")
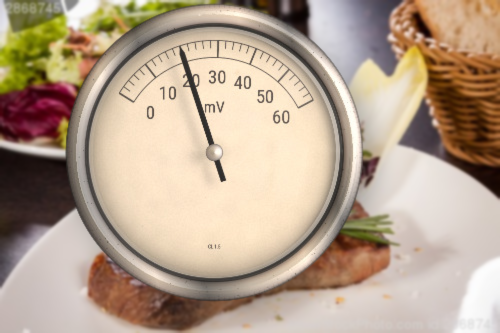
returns 20,mV
